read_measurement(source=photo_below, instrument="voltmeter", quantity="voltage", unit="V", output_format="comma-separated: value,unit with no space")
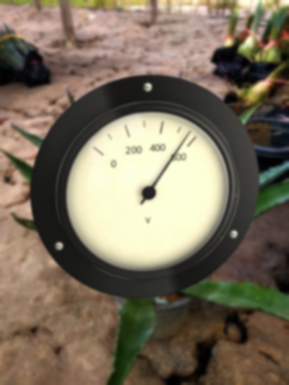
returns 550,V
